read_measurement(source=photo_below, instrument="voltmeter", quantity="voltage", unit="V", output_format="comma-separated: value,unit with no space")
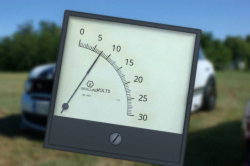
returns 7.5,V
